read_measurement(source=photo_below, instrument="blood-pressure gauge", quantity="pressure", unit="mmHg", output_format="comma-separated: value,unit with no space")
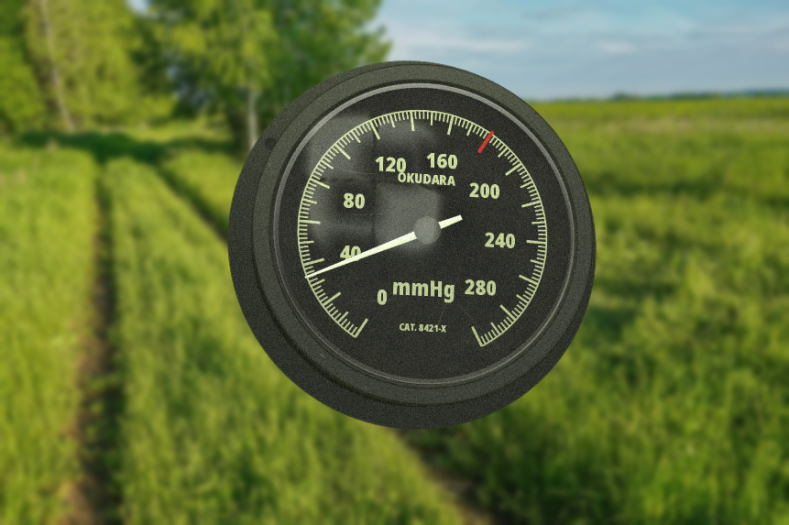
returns 34,mmHg
